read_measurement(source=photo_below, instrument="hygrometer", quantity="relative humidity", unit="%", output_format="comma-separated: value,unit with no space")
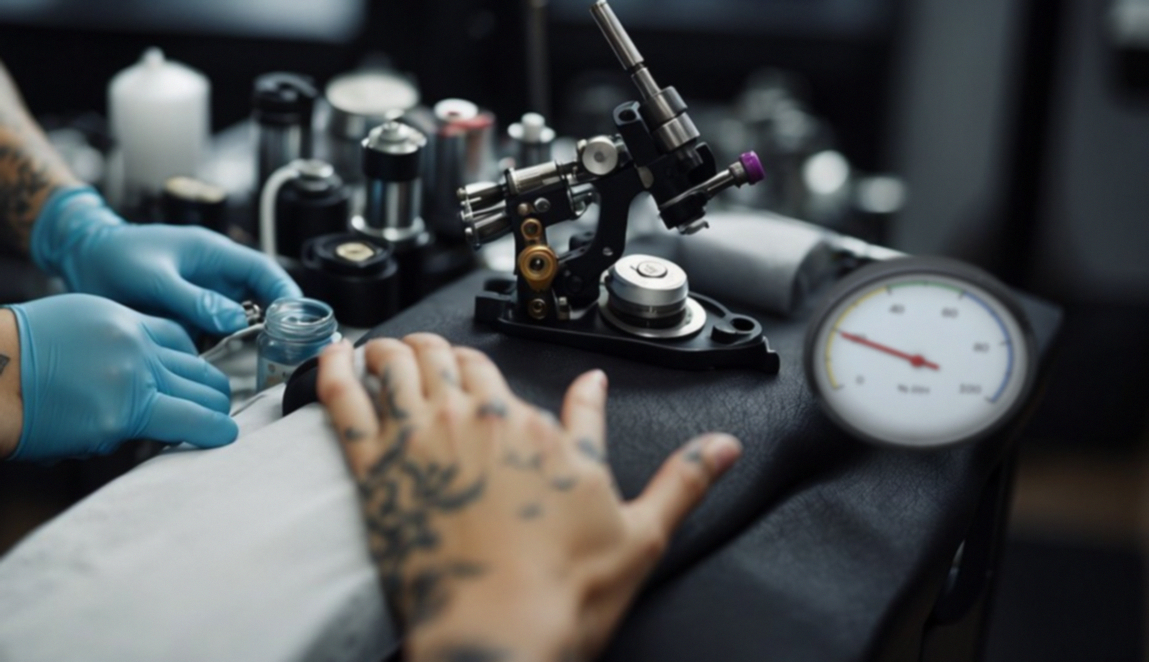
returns 20,%
